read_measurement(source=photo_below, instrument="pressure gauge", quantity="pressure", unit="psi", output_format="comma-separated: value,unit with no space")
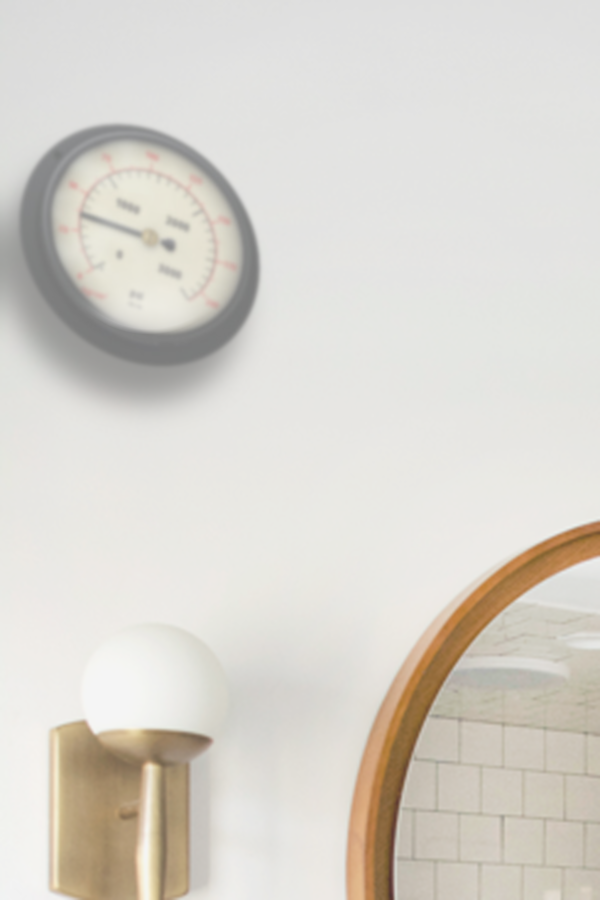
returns 500,psi
